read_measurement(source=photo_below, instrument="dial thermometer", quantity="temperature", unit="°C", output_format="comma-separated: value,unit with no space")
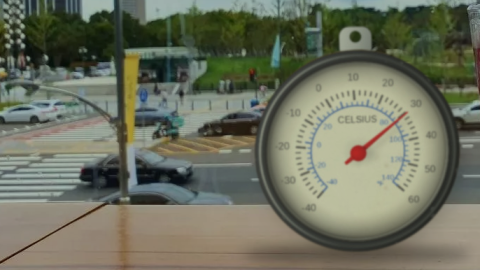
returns 30,°C
